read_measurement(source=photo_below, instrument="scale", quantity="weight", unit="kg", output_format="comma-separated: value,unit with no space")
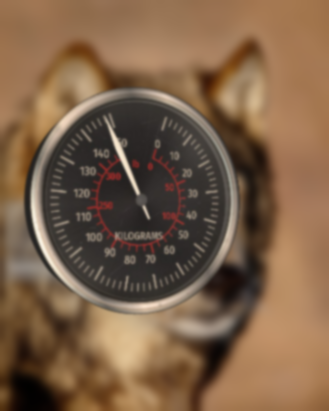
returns 148,kg
